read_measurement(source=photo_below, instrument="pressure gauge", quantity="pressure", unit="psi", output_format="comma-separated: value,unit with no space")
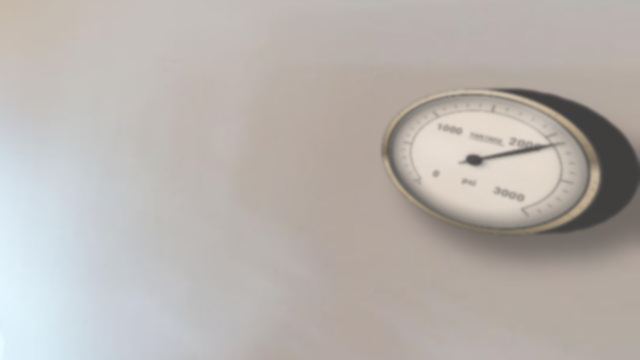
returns 2100,psi
